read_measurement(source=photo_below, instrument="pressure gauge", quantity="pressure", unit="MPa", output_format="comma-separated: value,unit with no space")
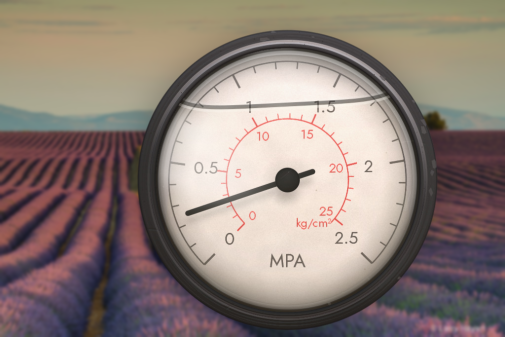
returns 0.25,MPa
